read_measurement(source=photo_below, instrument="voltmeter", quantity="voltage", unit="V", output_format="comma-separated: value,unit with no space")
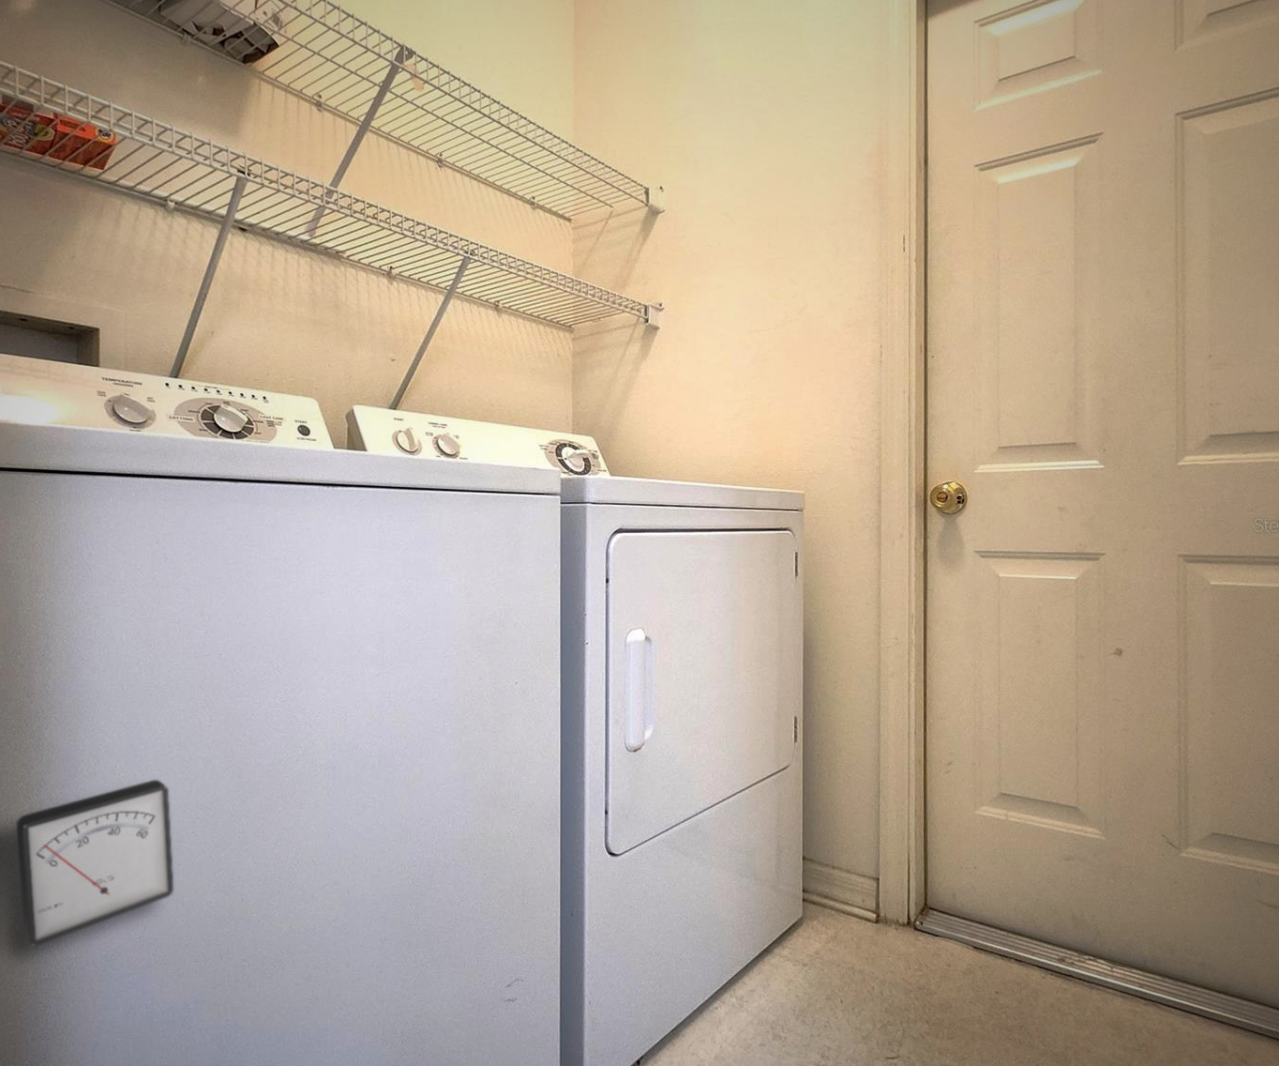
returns 5,V
